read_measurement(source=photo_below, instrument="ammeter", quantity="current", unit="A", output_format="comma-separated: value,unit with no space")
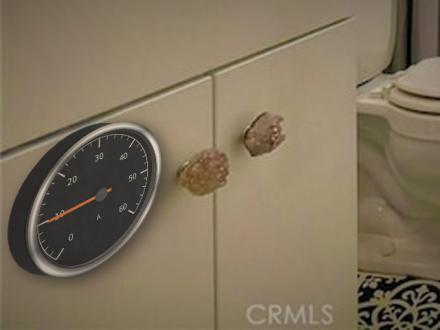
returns 10,A
